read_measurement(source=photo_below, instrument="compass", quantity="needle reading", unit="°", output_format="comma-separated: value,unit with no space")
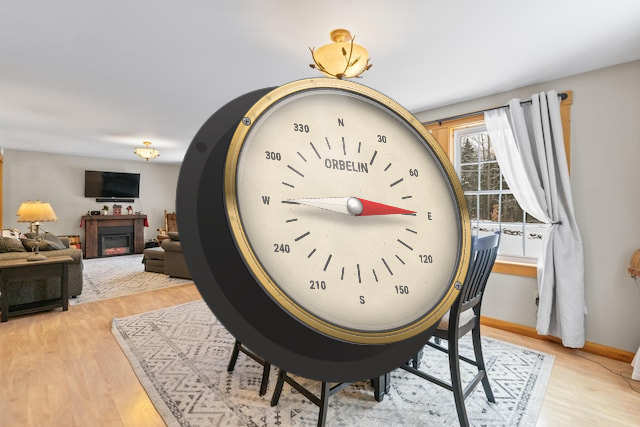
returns 90,°
